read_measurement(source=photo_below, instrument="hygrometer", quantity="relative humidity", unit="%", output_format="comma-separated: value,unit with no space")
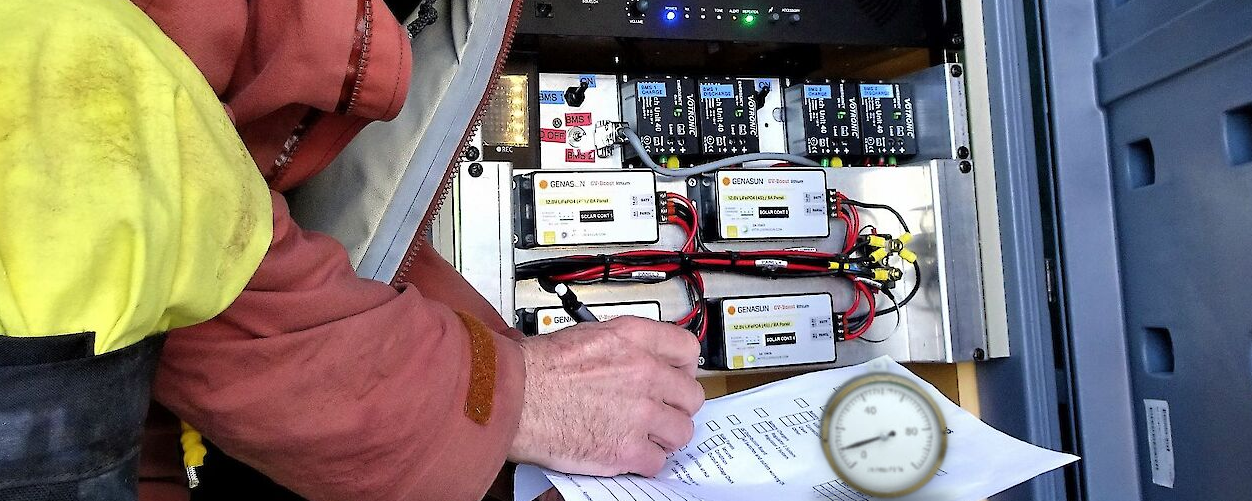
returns 10,%
